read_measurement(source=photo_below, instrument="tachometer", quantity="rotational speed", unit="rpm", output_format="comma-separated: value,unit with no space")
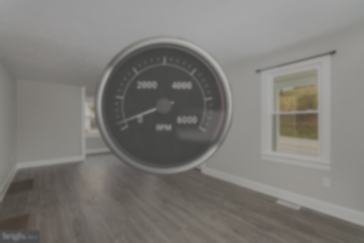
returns 200,rpm
